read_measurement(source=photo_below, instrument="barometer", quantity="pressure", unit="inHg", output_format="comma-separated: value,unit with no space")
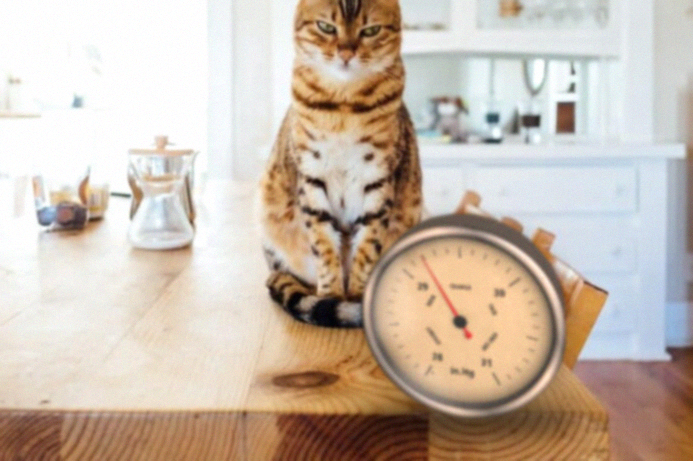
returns 29.2,inHg
